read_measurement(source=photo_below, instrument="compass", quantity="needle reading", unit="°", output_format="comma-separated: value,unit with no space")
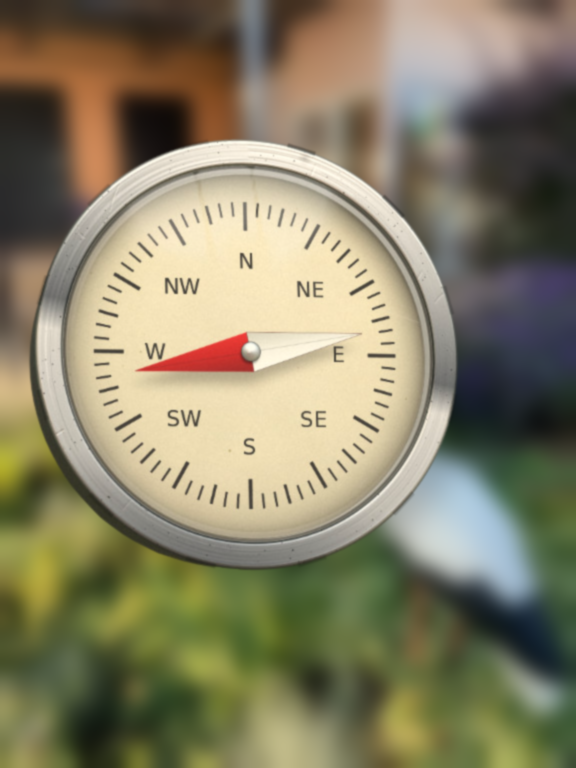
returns 260,°
